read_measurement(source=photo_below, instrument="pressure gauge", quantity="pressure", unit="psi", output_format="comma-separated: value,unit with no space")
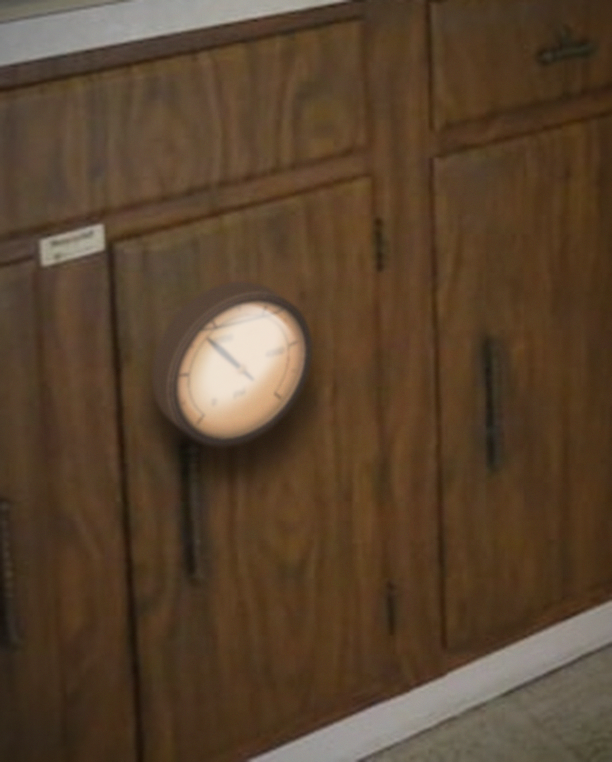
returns 1750,psi
